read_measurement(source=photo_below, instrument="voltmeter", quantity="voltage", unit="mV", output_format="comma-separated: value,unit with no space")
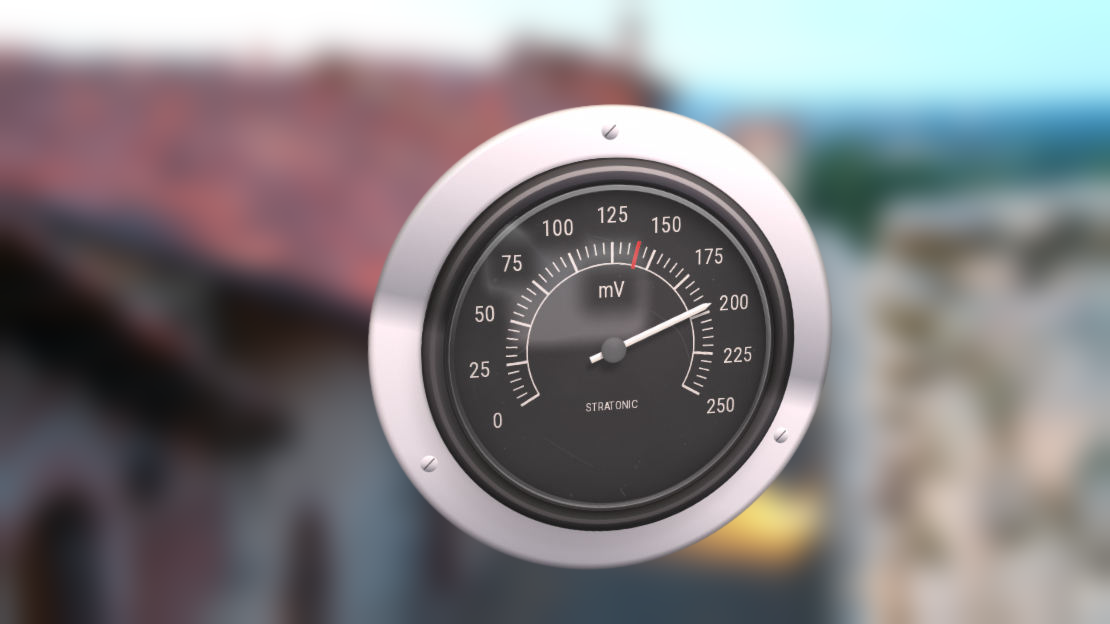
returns 195,mV
